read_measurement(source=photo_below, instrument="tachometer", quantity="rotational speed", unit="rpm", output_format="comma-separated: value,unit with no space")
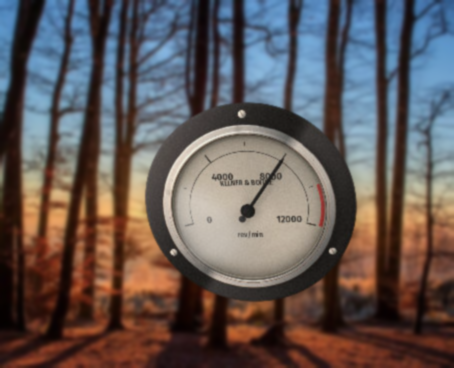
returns 8000,rpm
